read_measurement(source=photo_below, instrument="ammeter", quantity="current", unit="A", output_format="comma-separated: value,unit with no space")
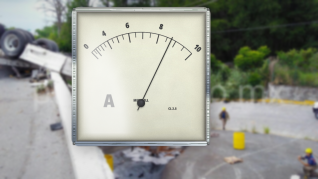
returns 8.75,A
